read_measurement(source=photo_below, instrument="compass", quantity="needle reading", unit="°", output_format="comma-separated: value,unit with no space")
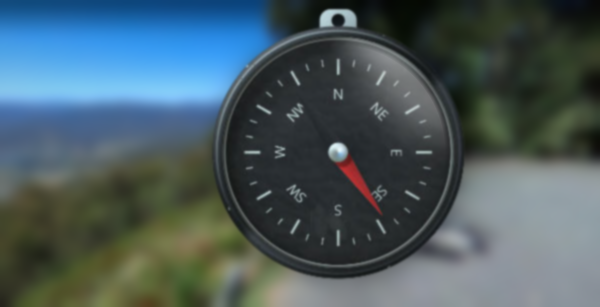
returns 145,°
